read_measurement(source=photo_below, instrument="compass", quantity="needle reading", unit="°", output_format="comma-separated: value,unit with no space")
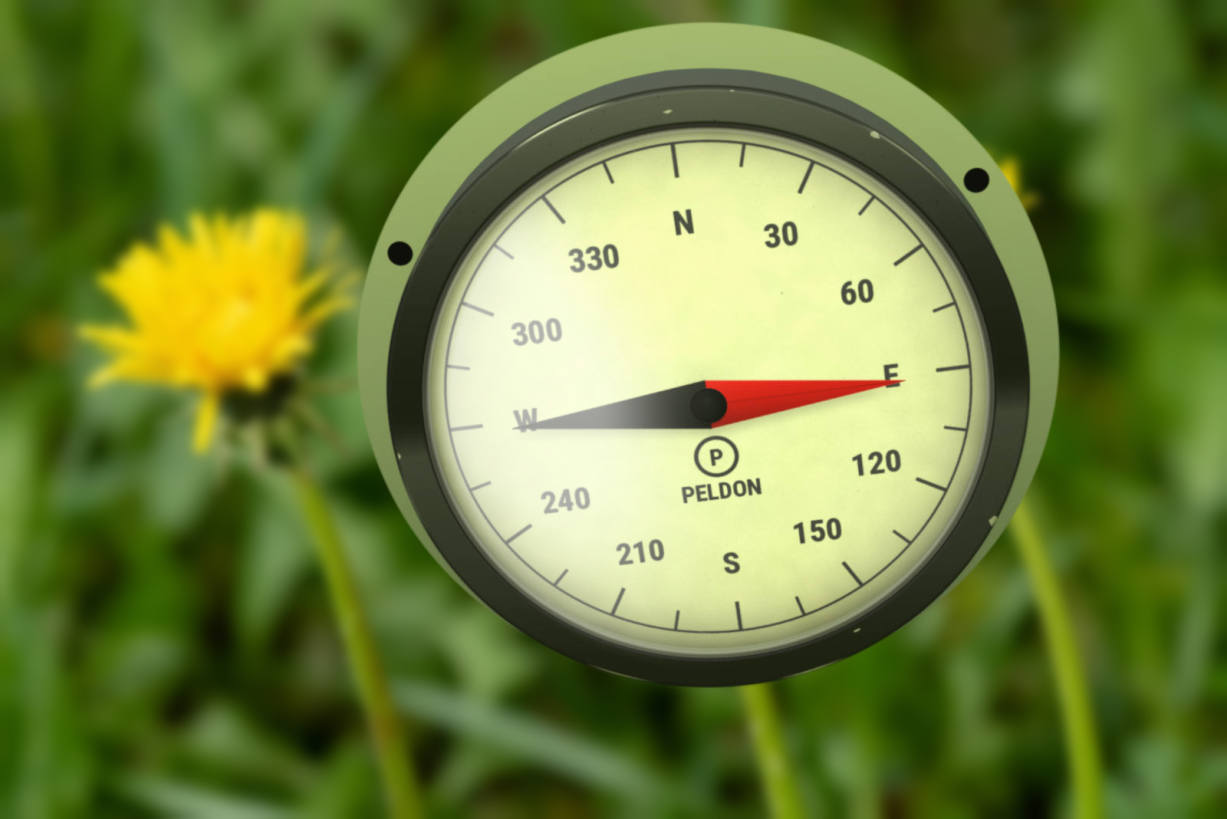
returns 90,°
